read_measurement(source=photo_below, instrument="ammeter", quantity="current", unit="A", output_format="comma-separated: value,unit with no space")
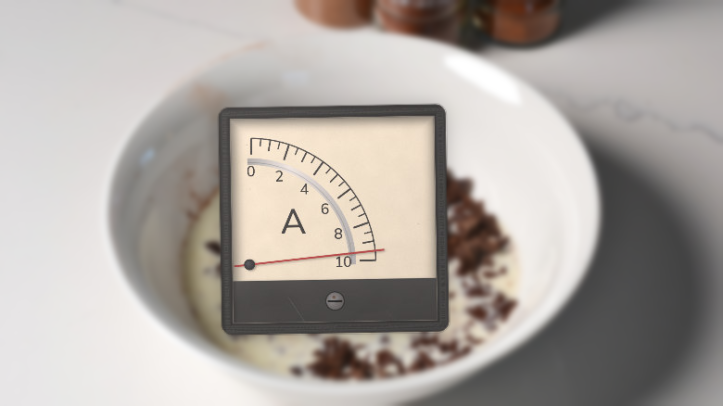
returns 9.5,A
